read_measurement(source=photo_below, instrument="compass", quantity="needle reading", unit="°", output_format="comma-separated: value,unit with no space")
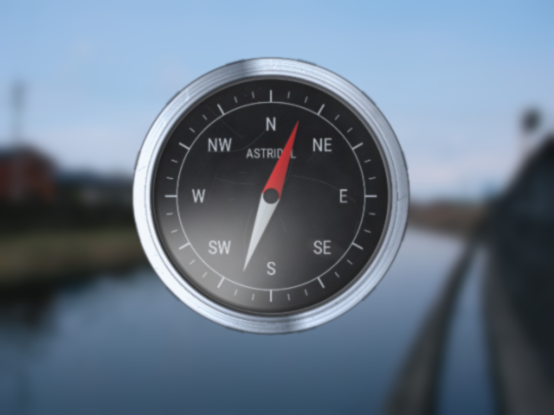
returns 20,°
